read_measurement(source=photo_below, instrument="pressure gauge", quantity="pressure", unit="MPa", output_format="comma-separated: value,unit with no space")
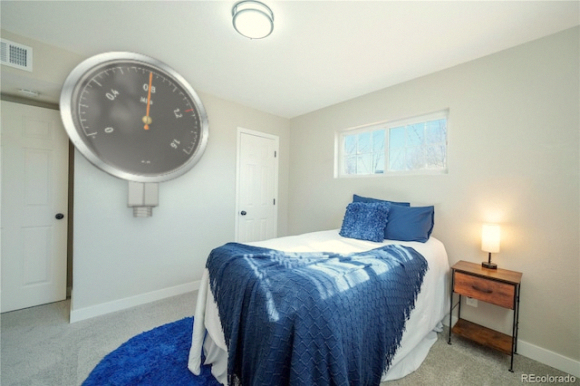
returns 0.8,MPa
